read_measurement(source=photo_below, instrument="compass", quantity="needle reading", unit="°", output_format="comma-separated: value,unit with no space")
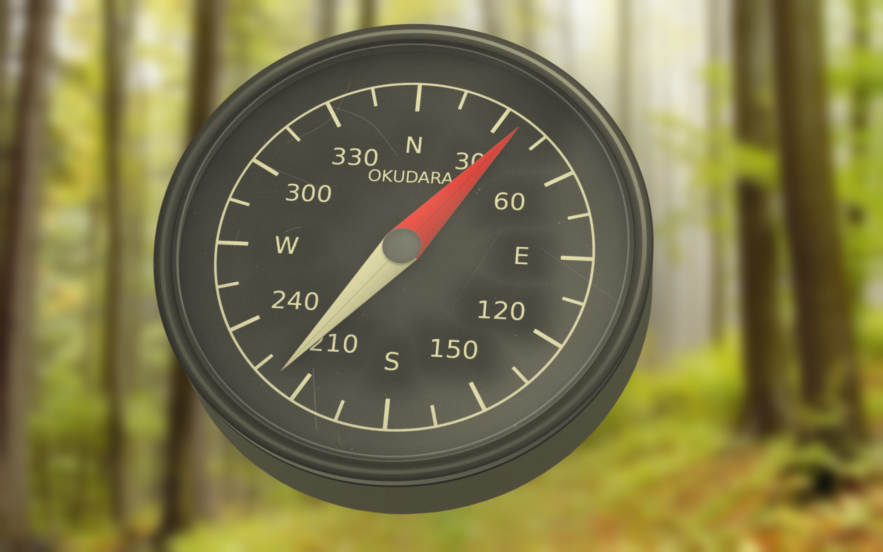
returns 37.5,°
